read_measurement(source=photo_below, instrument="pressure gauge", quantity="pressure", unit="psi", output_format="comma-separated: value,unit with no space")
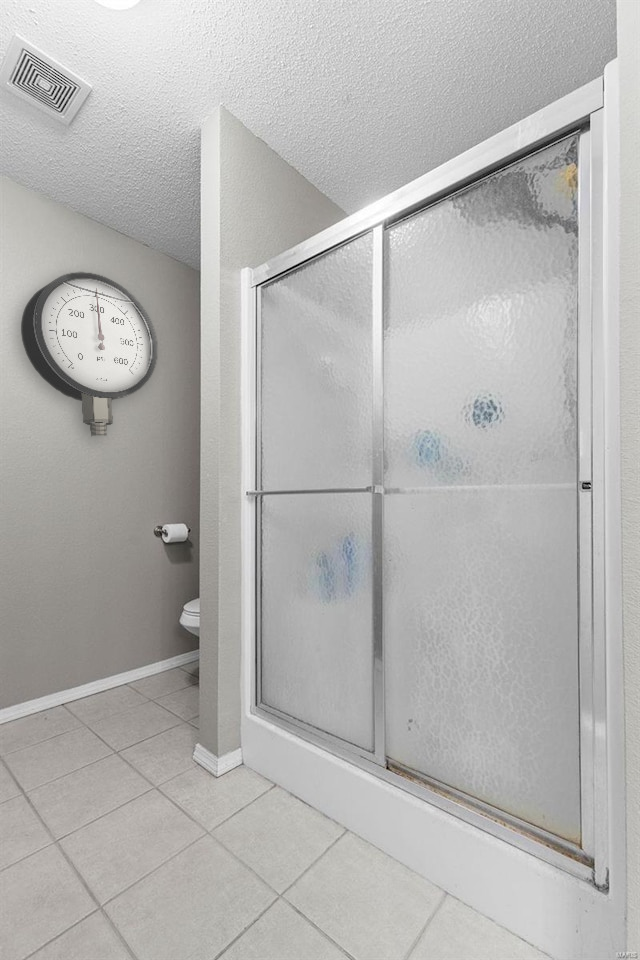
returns 300,psi
